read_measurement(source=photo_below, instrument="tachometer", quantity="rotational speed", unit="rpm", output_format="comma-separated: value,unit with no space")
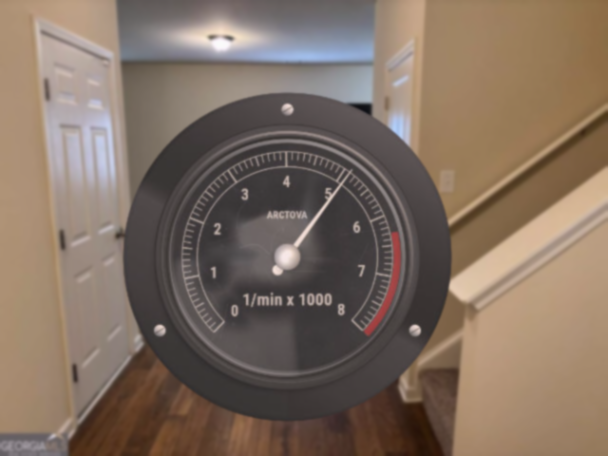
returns 5100,rpm
